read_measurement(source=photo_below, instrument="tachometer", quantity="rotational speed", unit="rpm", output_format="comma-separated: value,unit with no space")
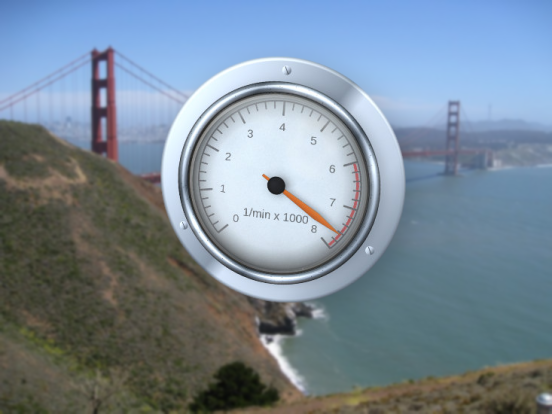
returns 7600,rpm
